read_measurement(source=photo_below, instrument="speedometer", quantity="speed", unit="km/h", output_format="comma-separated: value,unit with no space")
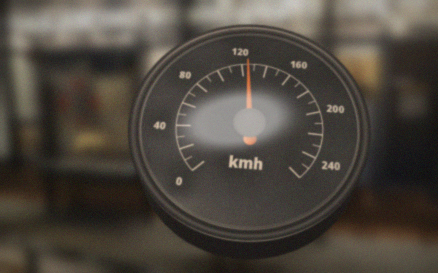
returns 125,km/h
